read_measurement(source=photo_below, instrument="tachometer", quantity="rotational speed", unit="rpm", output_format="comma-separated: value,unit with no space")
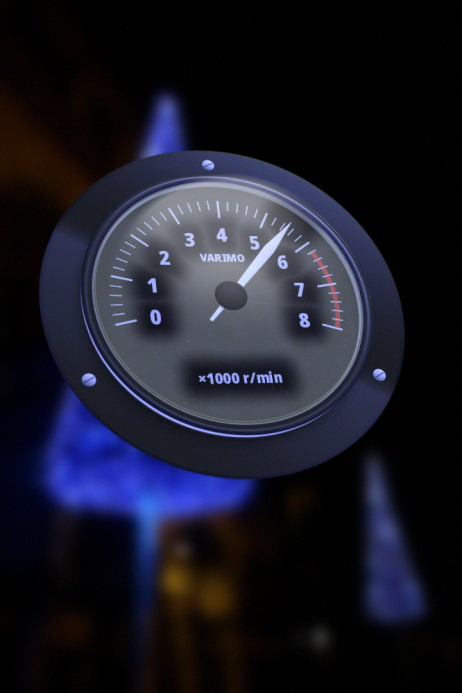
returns 5500,rpm
